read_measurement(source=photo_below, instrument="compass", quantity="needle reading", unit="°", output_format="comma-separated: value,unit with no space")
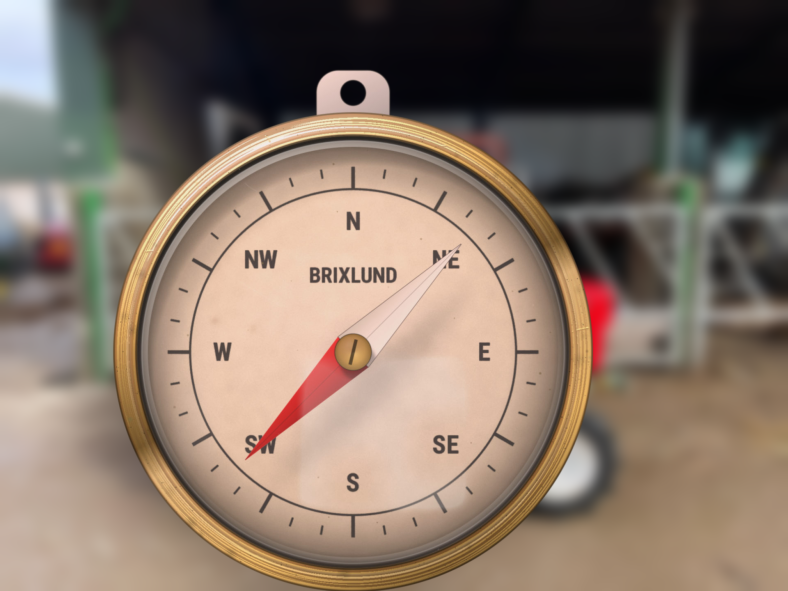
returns 225,°
